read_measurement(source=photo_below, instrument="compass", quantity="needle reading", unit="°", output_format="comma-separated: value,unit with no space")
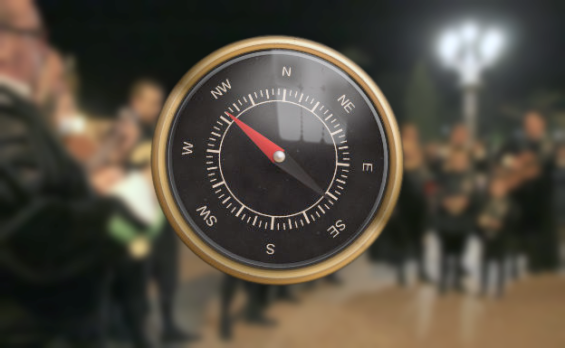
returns 305,°
